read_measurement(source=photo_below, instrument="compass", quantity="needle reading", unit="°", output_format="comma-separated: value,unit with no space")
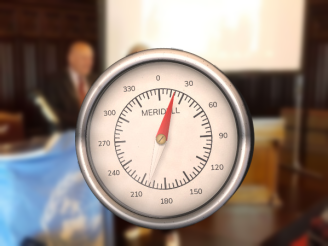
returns 20,°
